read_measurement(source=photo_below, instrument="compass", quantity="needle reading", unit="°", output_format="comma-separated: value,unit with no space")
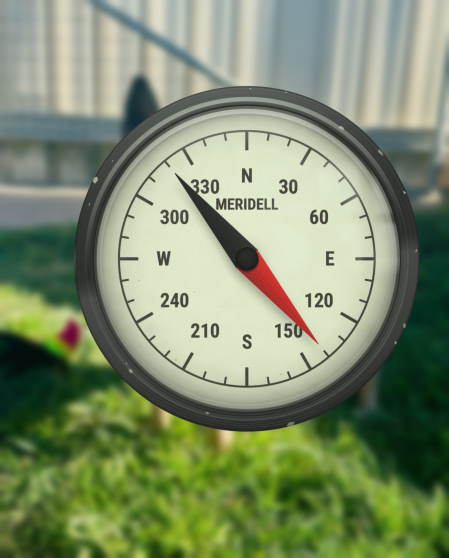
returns 140,°
